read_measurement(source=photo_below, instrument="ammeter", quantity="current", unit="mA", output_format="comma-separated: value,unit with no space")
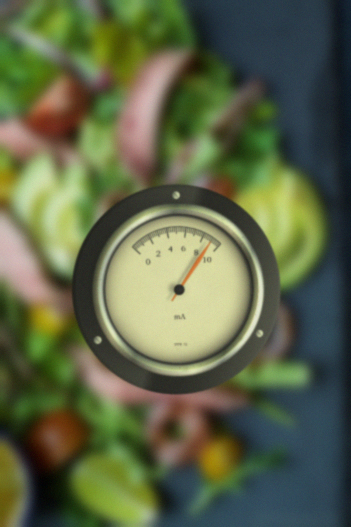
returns 9,mA
